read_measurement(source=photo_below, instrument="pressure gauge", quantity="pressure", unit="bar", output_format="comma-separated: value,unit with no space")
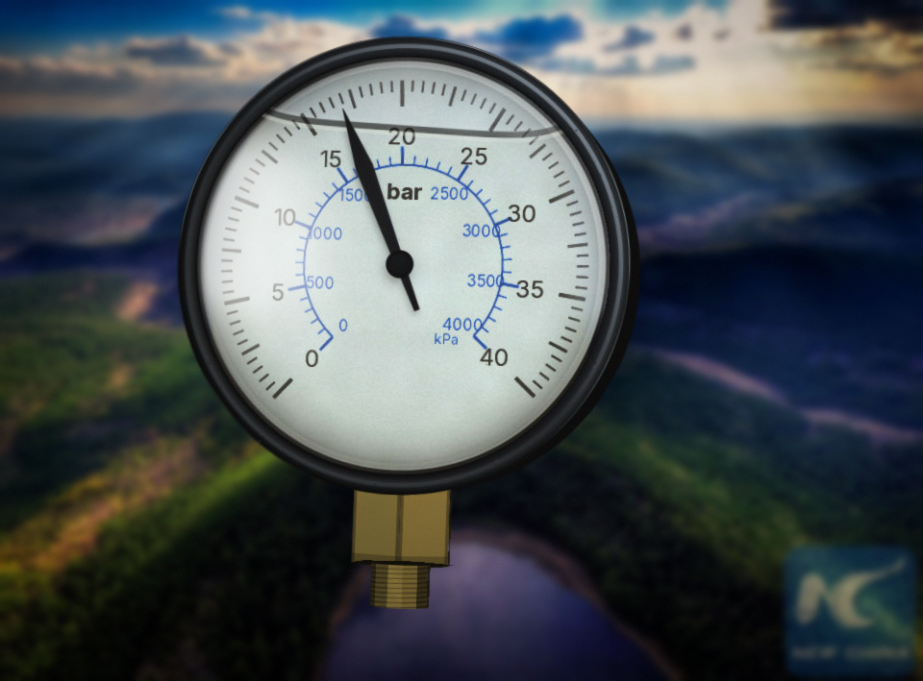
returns 17,bar
